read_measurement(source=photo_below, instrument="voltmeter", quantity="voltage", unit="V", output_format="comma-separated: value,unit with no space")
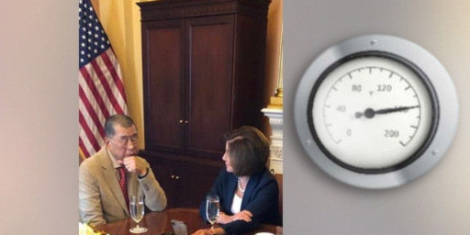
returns 160,V
